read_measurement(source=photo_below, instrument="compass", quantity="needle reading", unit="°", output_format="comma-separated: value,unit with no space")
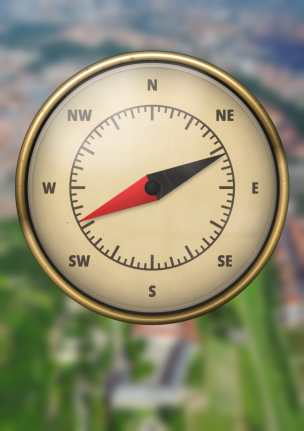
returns 245,°
